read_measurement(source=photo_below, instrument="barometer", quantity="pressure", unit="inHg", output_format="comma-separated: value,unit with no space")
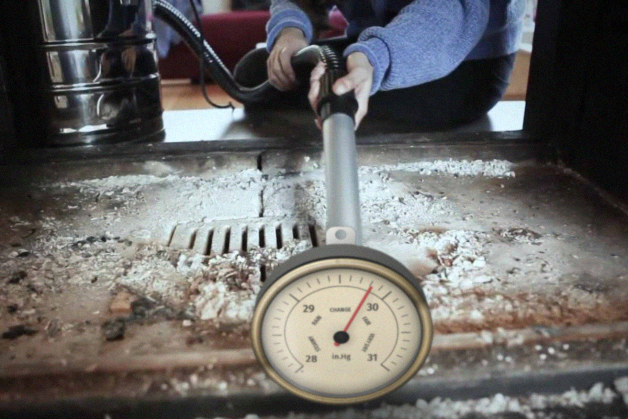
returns 29.8,inHg
